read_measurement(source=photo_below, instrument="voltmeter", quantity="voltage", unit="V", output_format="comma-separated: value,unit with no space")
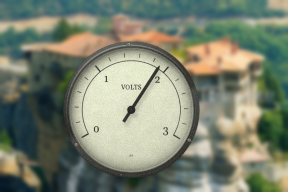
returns 1.9,V
